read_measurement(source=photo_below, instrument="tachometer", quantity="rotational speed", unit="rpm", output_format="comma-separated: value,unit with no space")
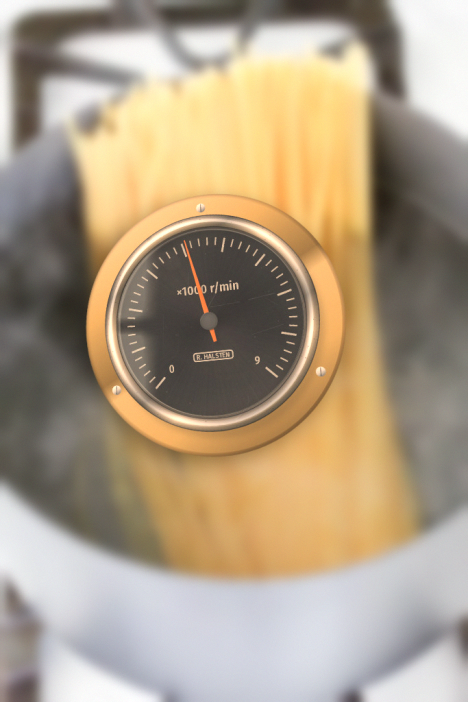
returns 4100,rpm
